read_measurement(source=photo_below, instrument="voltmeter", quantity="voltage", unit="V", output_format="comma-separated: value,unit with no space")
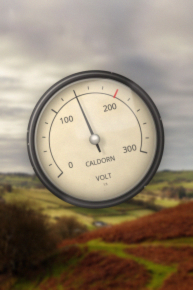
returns 140,V
